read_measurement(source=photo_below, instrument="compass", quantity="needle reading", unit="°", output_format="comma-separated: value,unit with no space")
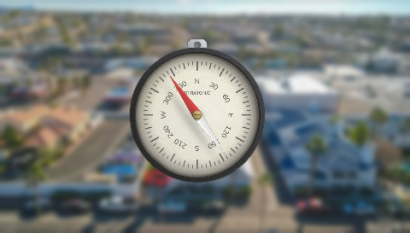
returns 325,°
